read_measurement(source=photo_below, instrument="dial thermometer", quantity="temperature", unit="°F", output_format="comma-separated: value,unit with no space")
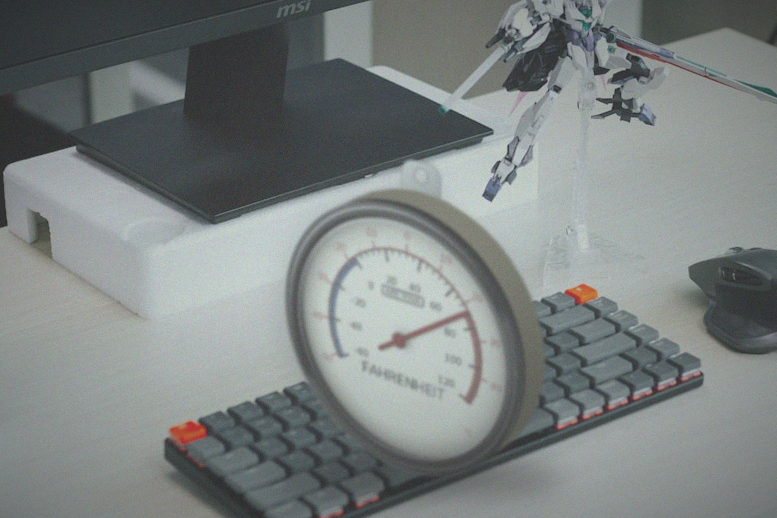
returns 72,°F
